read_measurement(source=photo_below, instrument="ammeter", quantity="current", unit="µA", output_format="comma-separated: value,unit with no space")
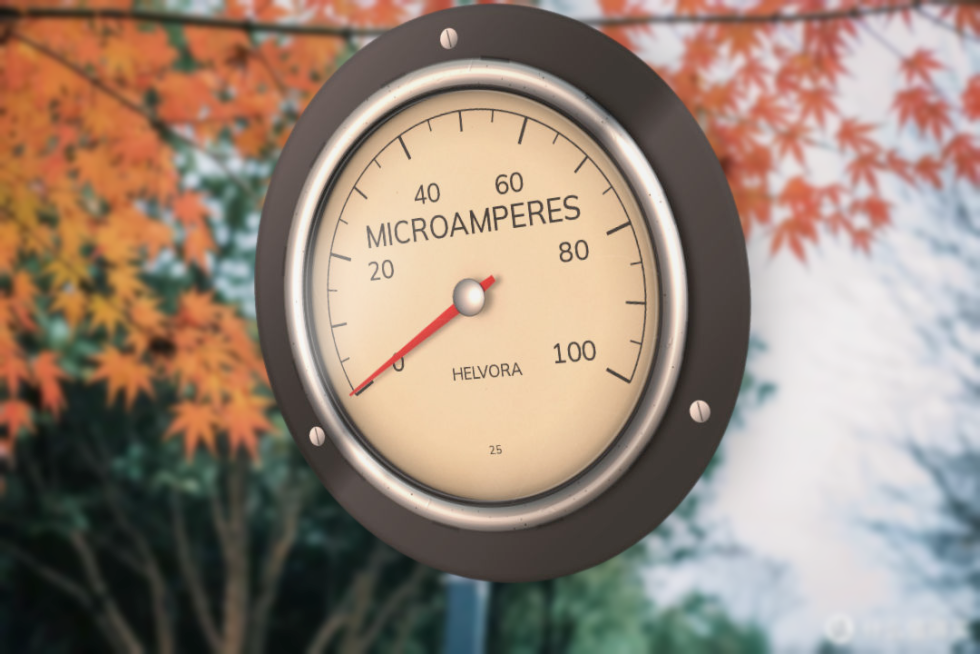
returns 0,µA
